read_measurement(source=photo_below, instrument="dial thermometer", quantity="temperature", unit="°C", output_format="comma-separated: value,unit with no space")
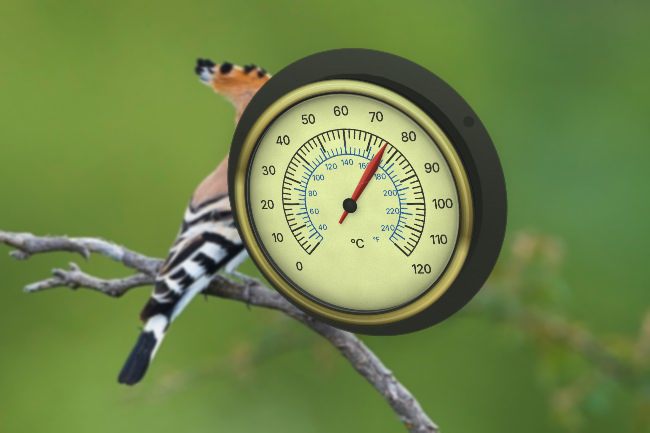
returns 76,°C
